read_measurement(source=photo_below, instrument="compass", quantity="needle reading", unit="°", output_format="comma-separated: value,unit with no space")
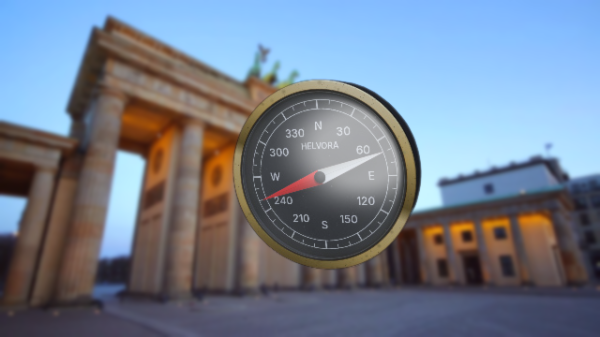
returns 250,°
